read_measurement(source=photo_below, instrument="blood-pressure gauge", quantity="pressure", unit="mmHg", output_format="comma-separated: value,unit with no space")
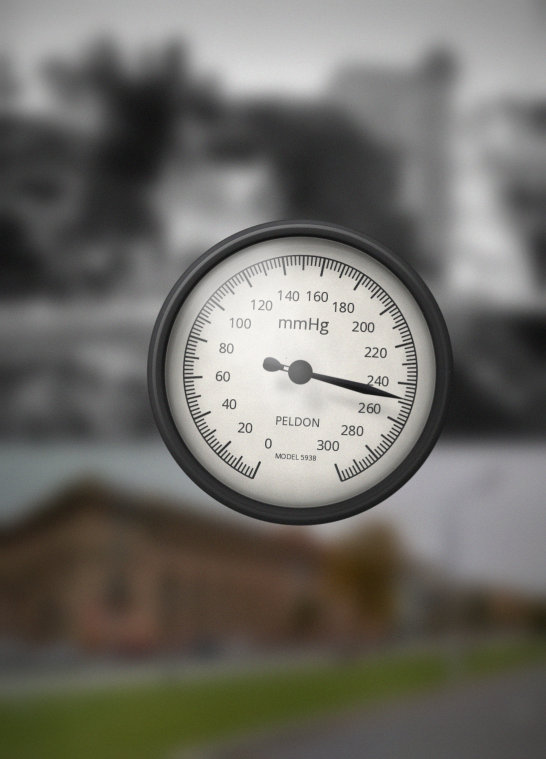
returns 248,mmHg
